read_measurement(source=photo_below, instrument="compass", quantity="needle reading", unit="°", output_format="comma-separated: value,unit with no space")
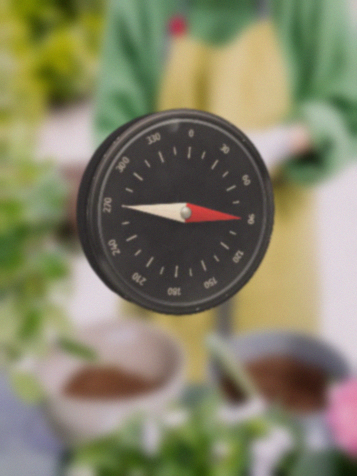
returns 90,°
